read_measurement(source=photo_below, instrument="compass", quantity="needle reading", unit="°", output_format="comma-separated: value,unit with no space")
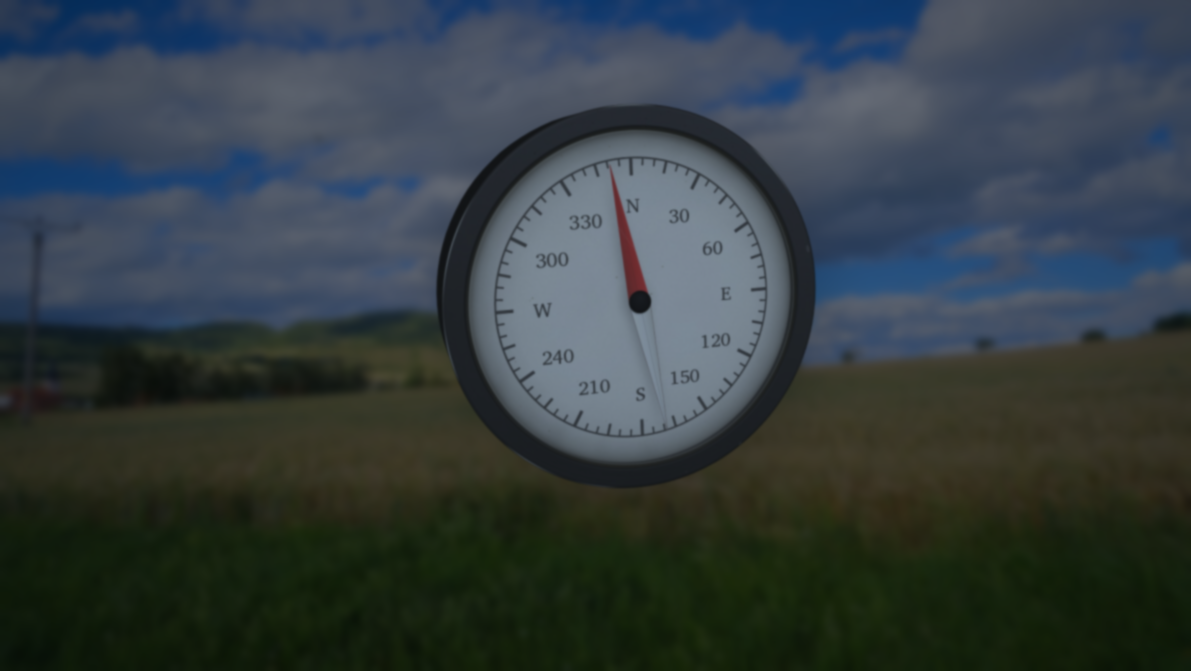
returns 350,°
